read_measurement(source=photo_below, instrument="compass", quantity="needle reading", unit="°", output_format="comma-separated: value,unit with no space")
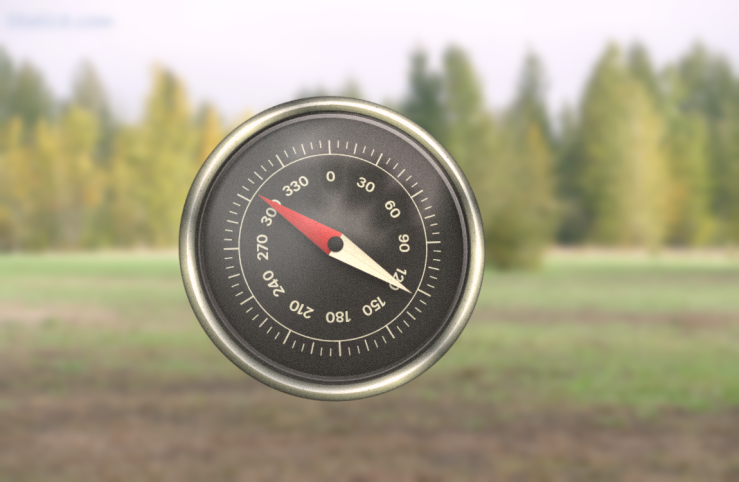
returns 305,°
